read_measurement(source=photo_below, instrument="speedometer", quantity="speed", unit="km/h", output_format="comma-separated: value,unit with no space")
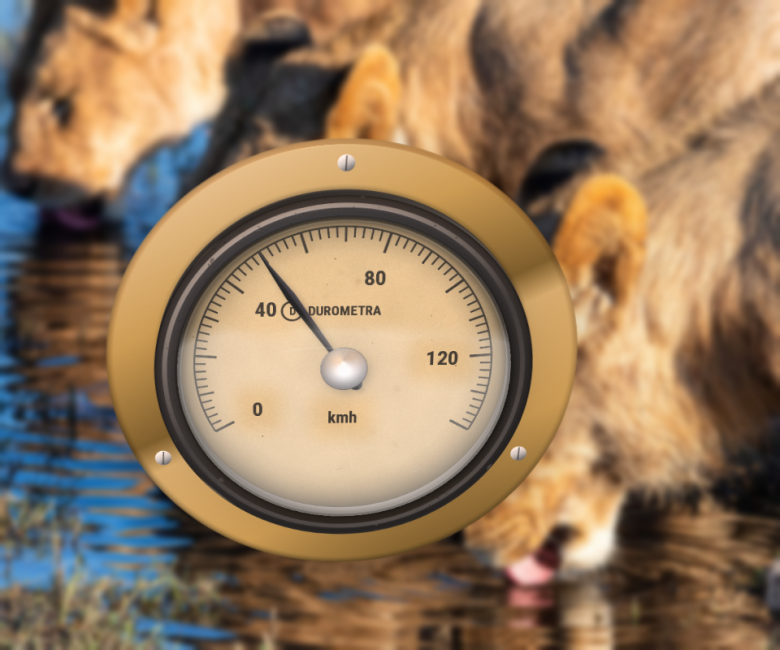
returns 50,km/h
